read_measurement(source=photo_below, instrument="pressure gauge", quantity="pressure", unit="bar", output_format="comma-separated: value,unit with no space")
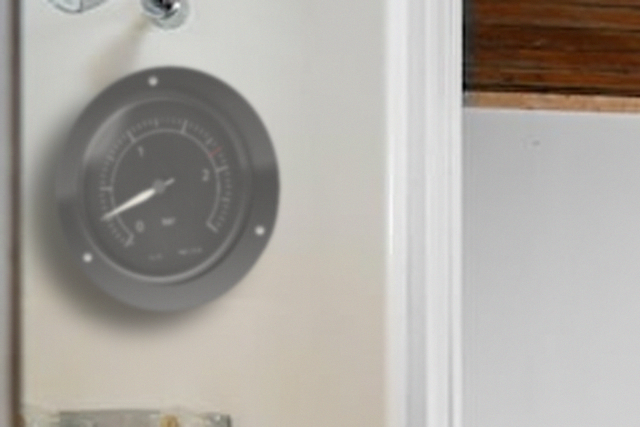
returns 0.25,bar
